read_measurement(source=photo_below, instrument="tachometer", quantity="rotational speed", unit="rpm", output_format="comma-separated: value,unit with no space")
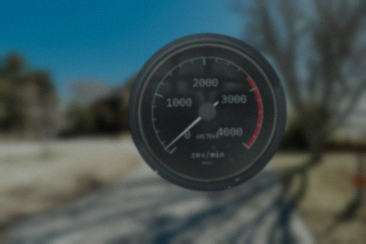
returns 100,rpm
